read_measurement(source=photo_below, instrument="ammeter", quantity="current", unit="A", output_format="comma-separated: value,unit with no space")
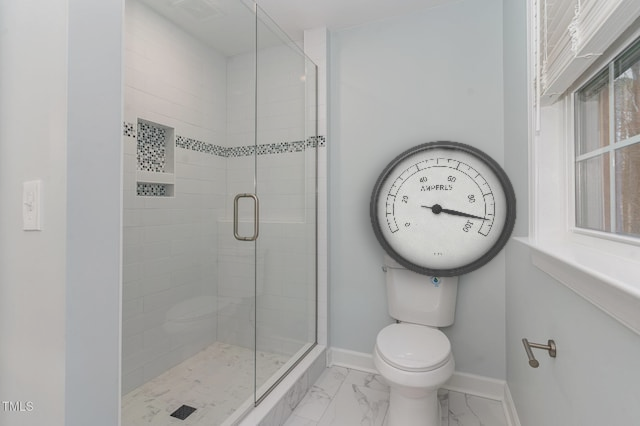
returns 92.5,A
